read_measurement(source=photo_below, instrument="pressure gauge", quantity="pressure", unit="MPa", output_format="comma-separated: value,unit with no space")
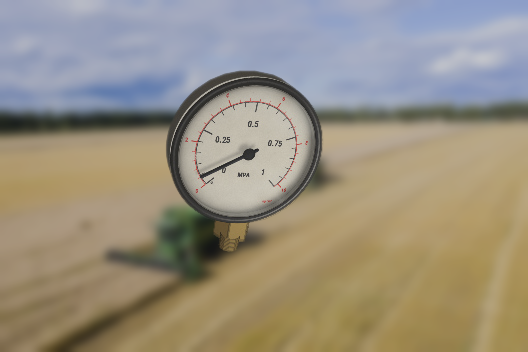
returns 0.05,MPa
